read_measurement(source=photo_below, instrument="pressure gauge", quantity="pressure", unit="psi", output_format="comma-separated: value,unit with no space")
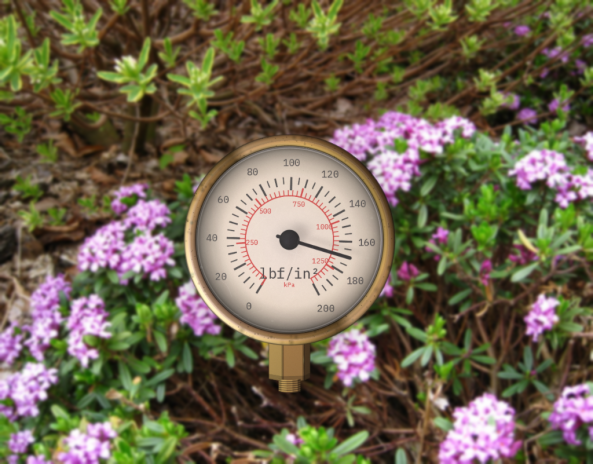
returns 170,psi
